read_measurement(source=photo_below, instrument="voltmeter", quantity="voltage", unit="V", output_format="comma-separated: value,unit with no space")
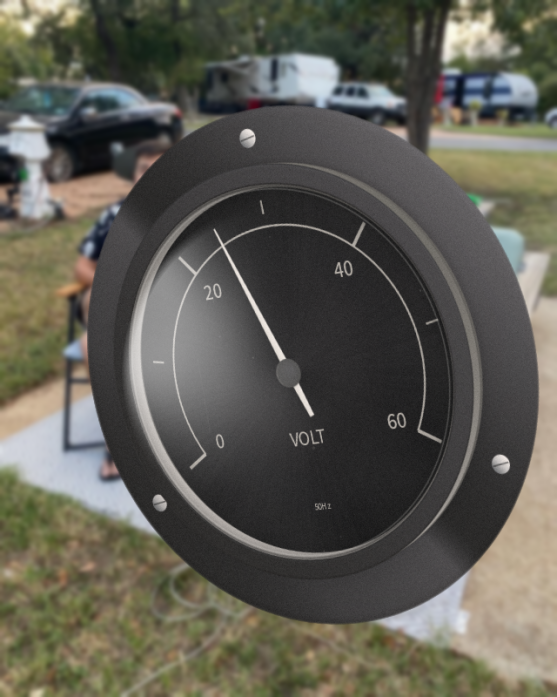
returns 25,V
